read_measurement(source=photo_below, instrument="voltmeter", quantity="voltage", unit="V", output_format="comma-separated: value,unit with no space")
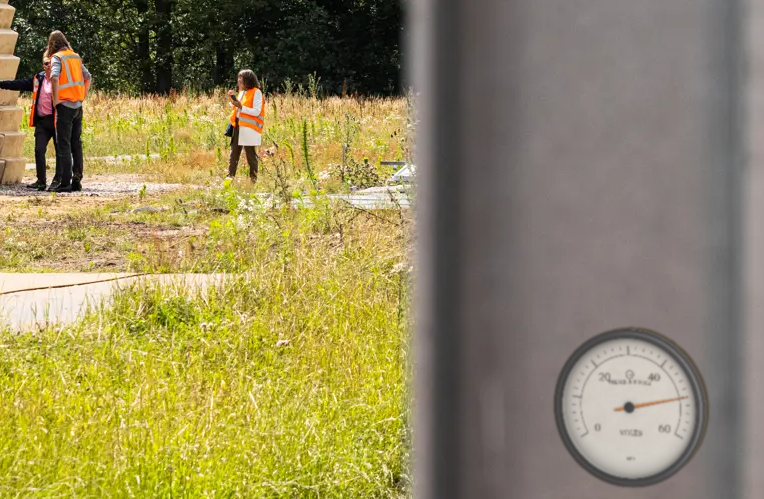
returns 50,V
